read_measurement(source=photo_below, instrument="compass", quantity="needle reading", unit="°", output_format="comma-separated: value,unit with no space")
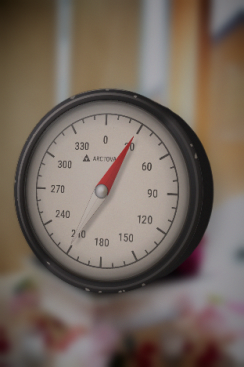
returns 30,°
